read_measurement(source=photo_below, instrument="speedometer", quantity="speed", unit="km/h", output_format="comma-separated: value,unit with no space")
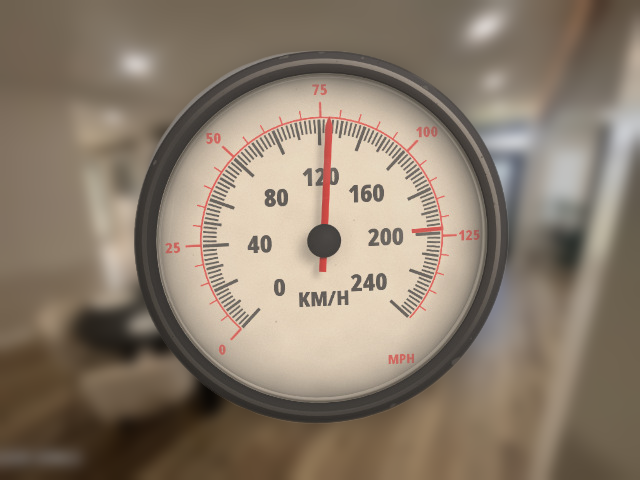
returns 124,km/h
